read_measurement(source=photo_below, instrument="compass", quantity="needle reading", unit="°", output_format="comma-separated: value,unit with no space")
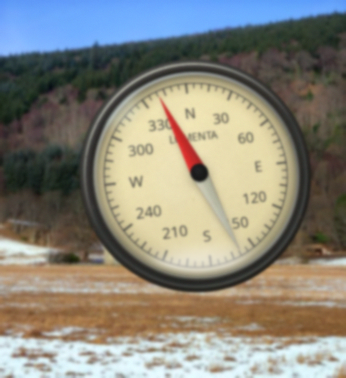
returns 340,°
